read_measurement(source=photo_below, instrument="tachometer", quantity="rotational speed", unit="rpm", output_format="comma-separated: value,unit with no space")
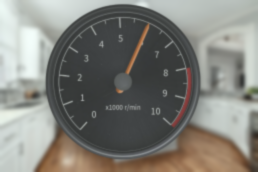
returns 6000,rpm
